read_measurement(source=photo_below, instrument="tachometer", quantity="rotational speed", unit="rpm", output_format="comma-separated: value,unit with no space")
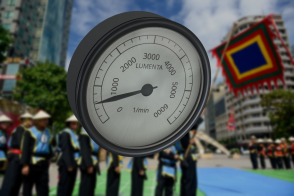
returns 600,rpm
